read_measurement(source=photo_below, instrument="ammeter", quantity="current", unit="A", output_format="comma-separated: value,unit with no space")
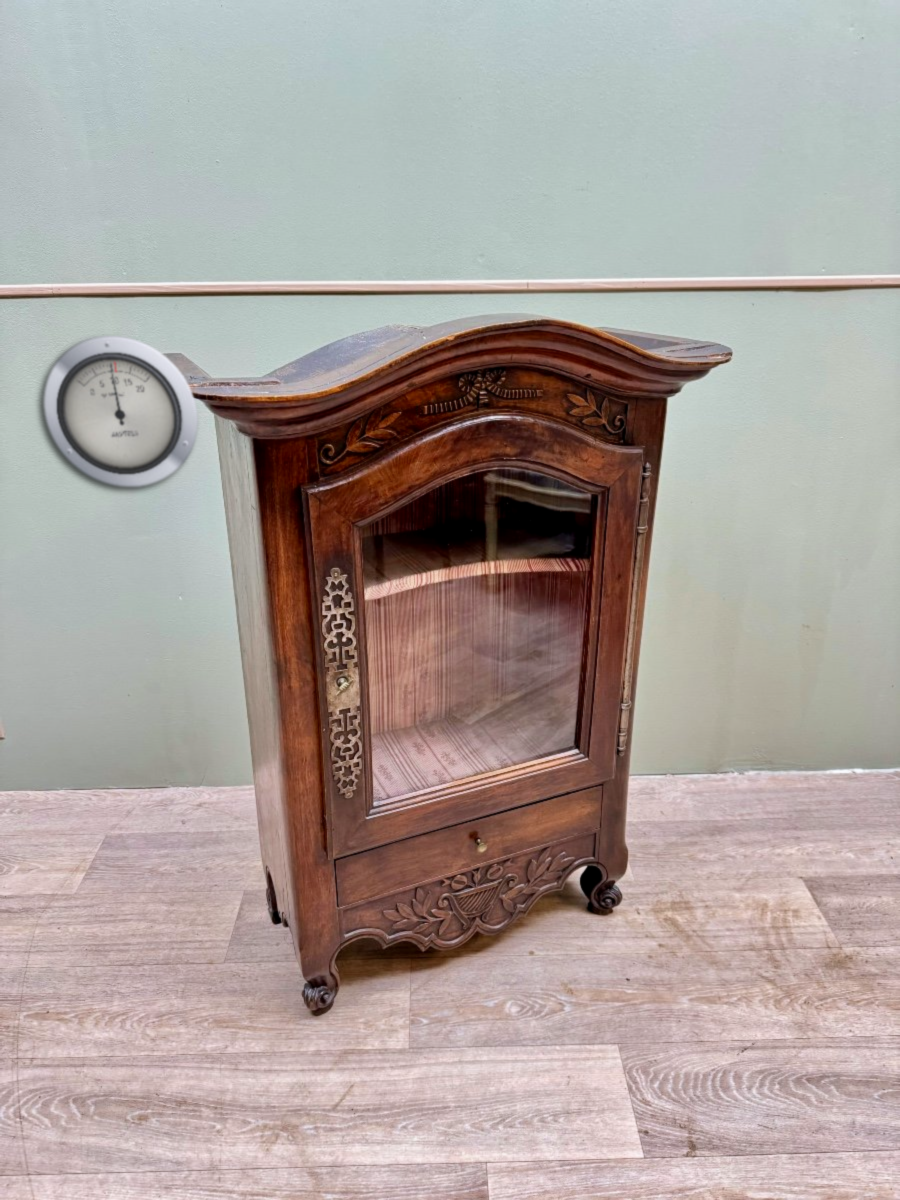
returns 10,A
